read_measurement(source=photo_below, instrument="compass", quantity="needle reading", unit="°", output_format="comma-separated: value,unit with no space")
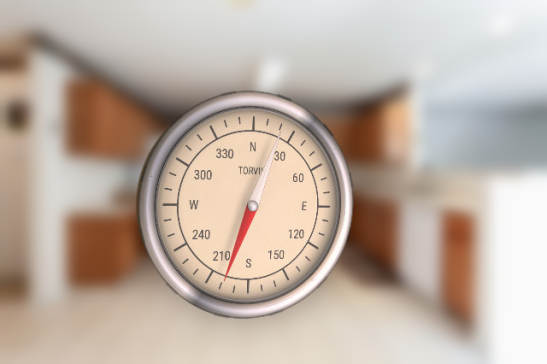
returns 200,°
